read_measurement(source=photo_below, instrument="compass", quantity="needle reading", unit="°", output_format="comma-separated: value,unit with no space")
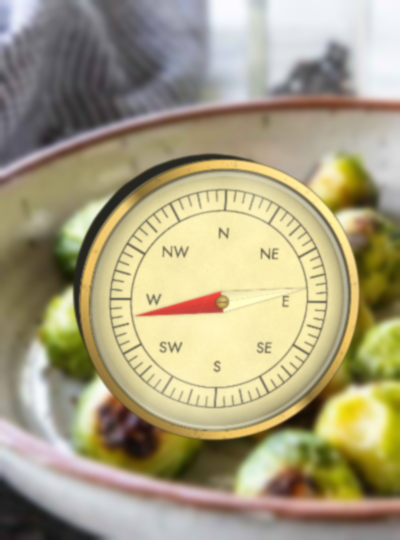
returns 260,°
